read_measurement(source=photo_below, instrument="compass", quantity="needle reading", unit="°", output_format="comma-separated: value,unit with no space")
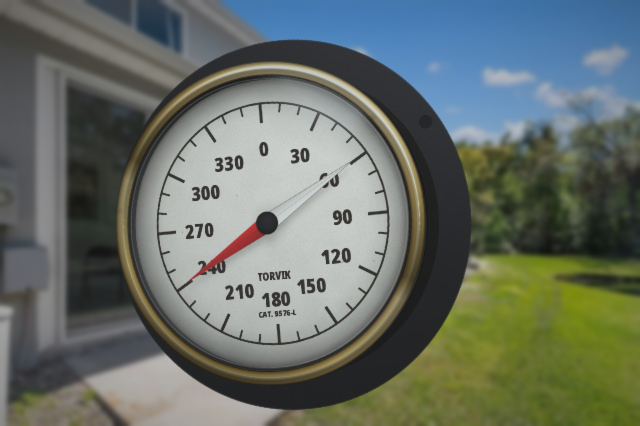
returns 240,°
